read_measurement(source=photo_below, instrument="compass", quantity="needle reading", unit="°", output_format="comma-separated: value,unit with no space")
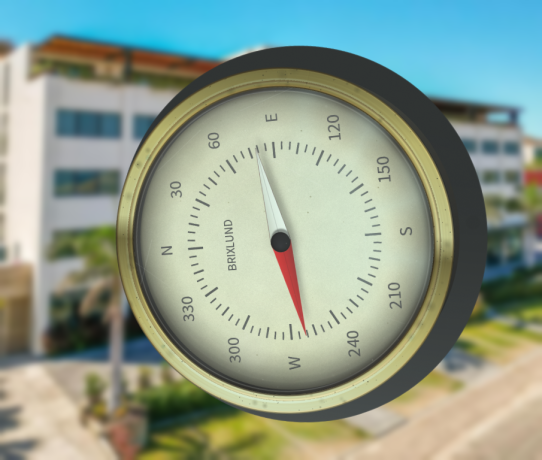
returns 260,°
